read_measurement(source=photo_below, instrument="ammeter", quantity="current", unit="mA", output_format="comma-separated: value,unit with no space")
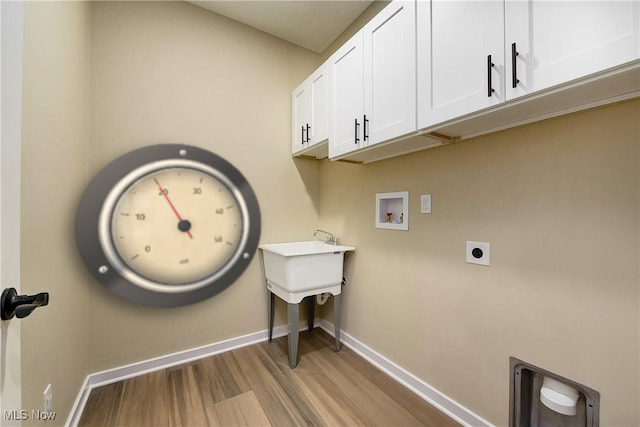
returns 20,mA
